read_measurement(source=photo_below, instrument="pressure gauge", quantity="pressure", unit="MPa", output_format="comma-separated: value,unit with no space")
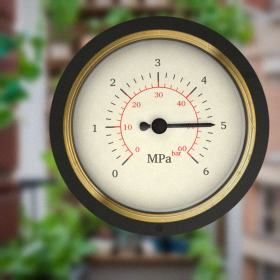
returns 5,MPa
